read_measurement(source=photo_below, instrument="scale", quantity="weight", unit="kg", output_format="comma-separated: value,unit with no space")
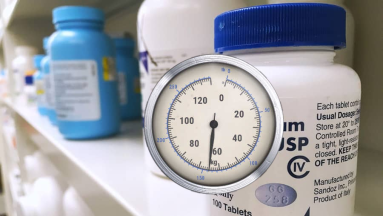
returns 65,kg
